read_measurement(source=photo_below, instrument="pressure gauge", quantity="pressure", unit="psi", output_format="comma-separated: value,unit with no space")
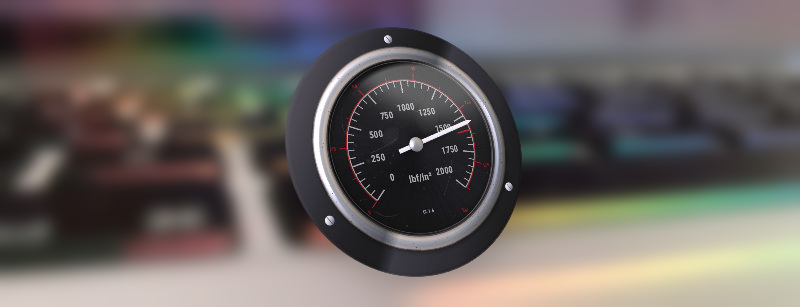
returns 1550,psi
